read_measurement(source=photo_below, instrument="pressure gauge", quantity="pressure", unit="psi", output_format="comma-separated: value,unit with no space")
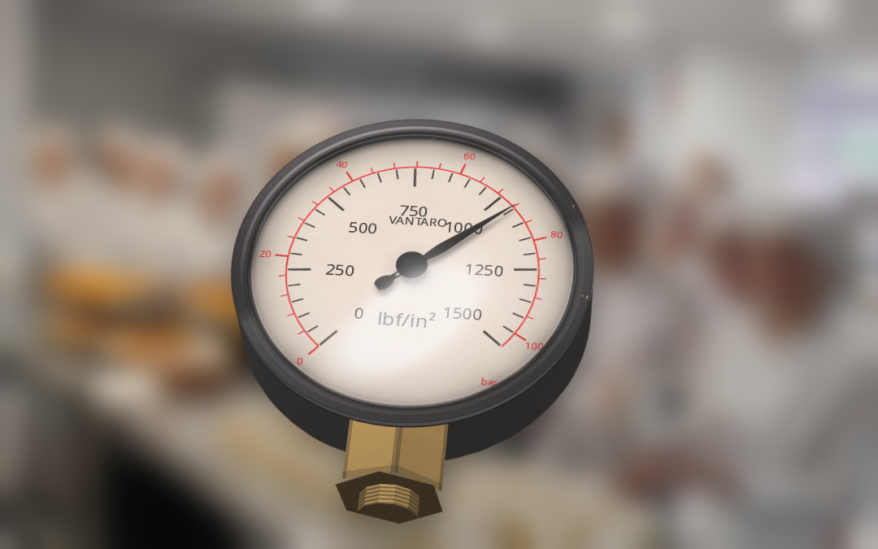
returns 1050,psi
